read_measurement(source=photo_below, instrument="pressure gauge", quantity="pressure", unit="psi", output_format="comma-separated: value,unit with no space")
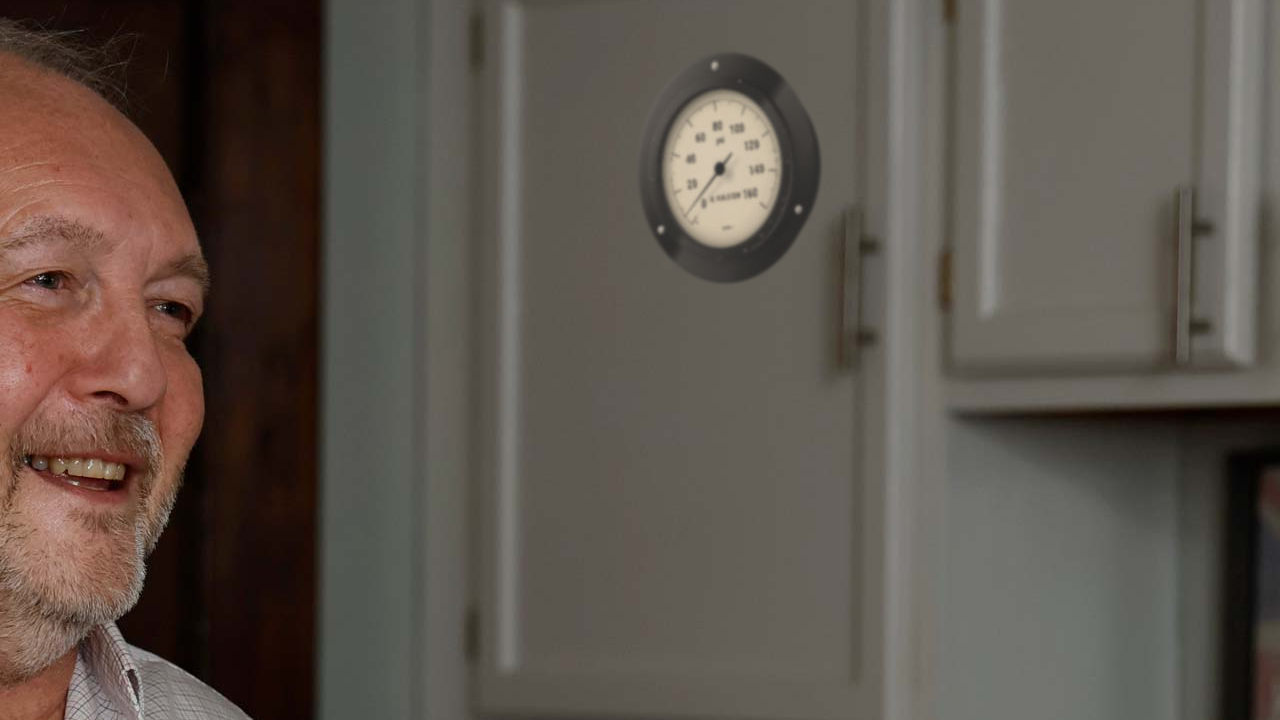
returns 5,psi
